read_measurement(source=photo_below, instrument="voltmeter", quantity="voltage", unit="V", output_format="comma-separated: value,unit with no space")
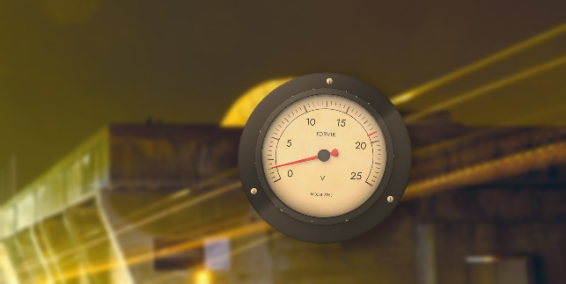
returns 1.5,V
